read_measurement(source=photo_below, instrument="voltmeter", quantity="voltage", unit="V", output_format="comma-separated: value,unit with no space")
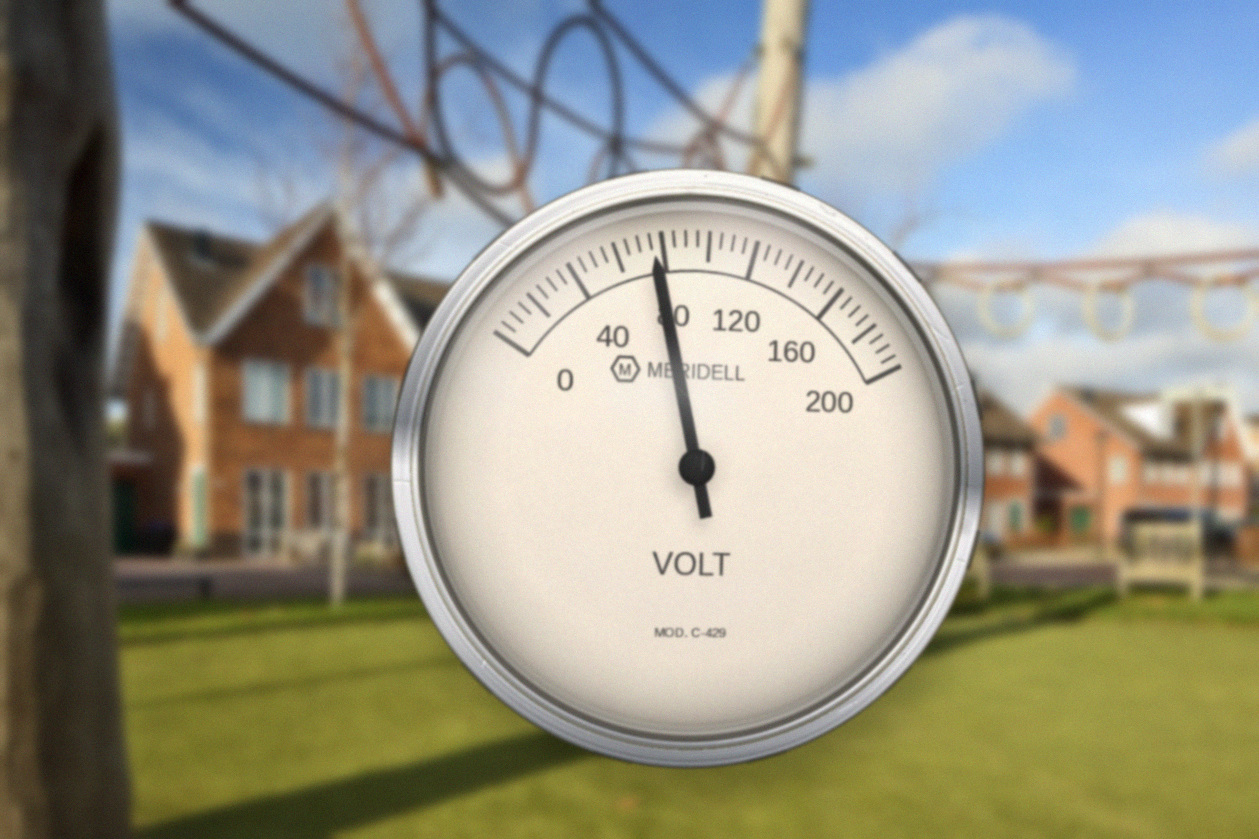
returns 75,V
